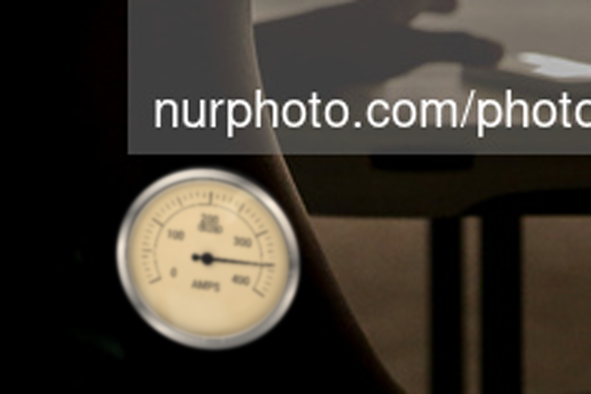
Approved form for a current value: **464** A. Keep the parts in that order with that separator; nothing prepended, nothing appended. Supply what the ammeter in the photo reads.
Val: **350** A
